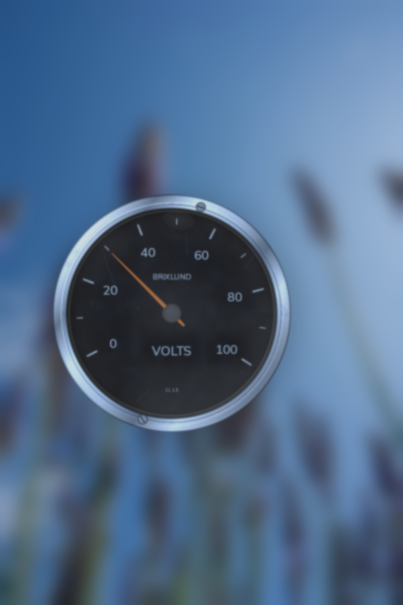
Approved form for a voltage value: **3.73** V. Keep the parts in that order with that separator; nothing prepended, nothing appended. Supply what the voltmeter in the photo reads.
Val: **30** V
